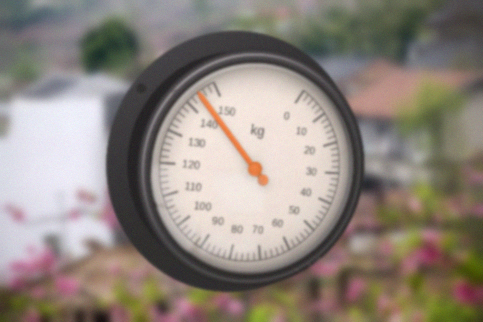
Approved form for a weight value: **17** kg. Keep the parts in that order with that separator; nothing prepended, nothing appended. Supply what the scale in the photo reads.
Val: **144** kg
